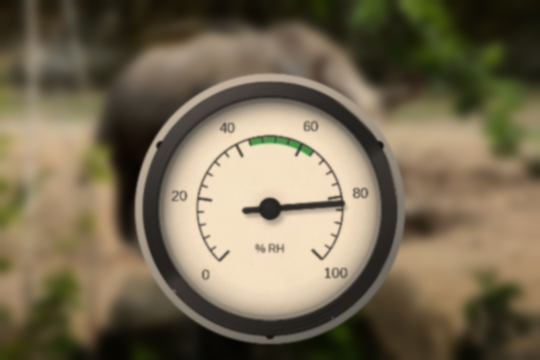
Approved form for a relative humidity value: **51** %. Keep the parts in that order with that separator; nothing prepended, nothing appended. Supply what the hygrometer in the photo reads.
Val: **82** %
